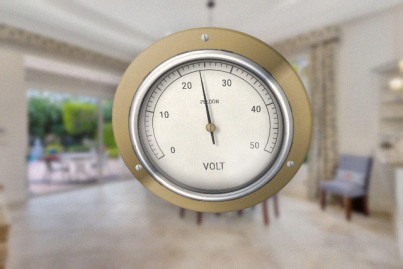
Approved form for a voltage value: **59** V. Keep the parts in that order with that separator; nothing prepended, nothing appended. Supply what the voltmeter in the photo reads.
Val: **24** V
